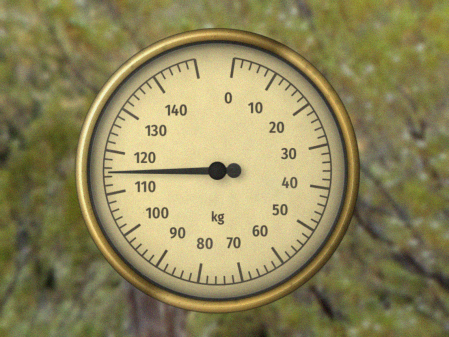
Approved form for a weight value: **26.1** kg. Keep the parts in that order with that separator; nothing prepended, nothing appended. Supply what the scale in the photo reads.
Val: **115** kg
